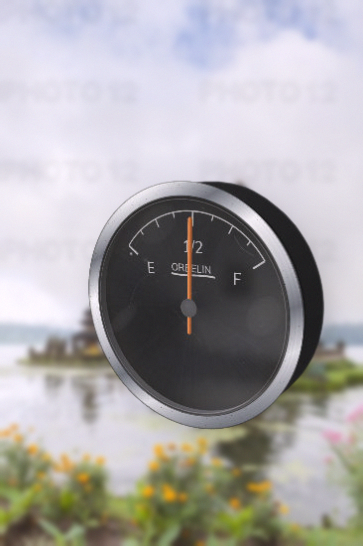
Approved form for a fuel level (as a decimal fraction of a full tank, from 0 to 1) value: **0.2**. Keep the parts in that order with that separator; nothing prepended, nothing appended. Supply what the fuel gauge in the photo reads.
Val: **0.5**
